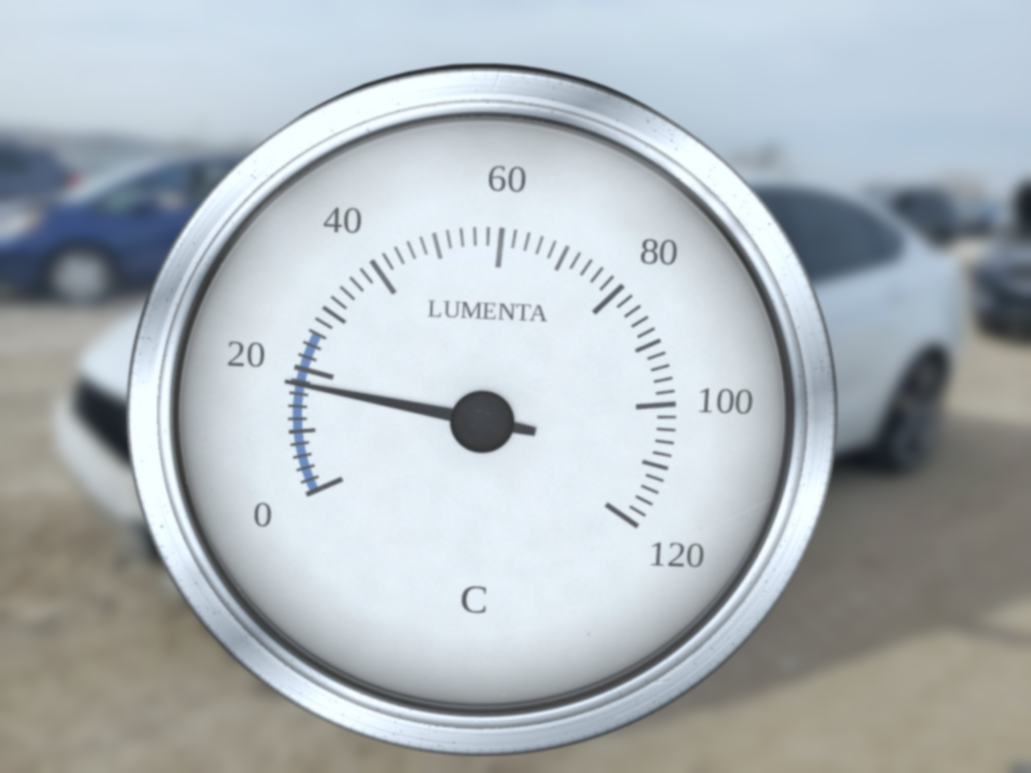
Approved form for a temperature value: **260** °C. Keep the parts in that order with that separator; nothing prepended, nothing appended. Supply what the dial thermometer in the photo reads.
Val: **18** °C
